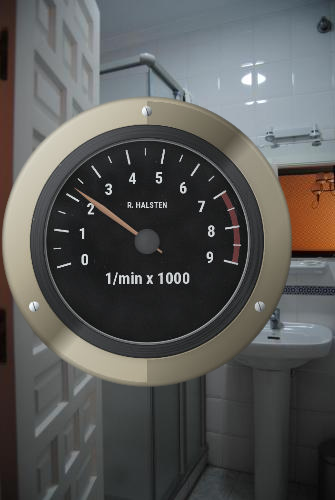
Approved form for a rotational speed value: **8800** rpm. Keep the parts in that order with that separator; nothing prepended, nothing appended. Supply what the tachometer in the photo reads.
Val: **2250** rpm
